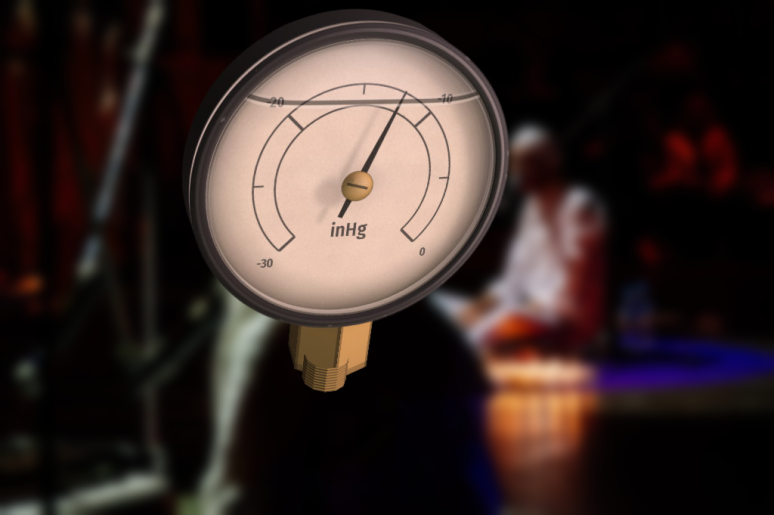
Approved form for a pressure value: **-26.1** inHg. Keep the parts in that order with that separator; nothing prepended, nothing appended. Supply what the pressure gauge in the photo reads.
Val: **-12.5** inHg
